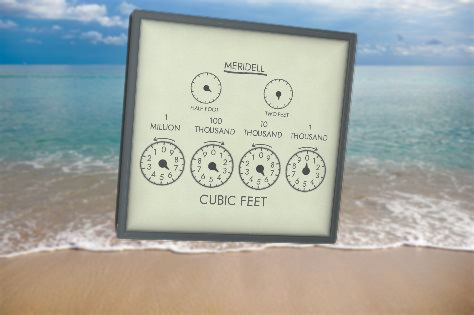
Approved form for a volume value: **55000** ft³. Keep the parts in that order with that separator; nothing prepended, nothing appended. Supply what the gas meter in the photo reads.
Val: **636000** ft³
